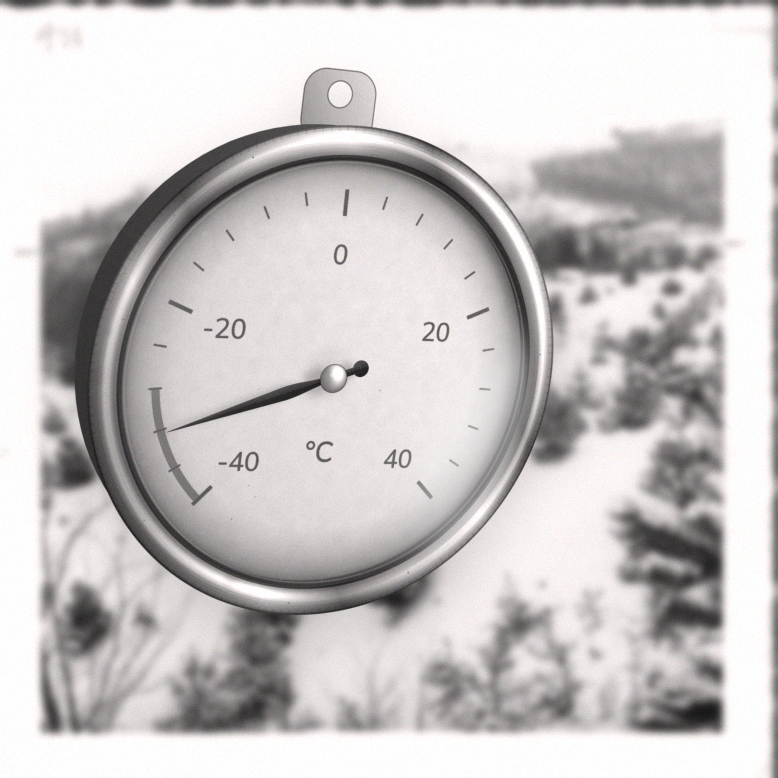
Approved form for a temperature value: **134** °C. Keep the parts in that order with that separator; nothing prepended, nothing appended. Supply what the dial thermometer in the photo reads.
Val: **-32** °C
